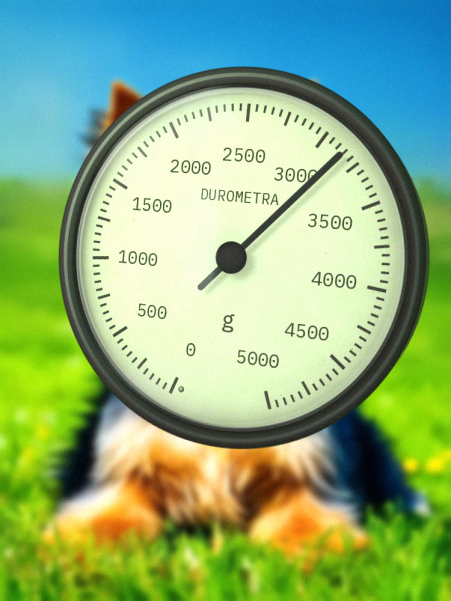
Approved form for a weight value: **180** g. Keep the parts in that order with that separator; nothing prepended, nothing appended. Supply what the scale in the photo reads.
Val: **3150** g
